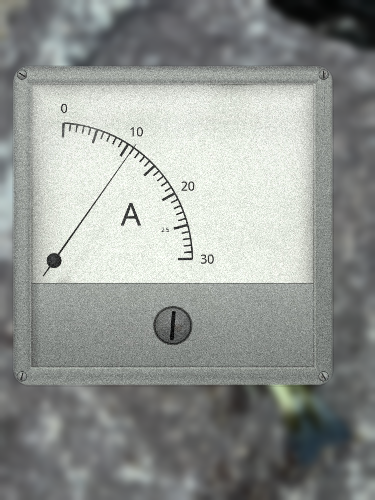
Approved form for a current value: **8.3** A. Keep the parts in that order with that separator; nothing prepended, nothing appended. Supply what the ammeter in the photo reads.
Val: **11** A
